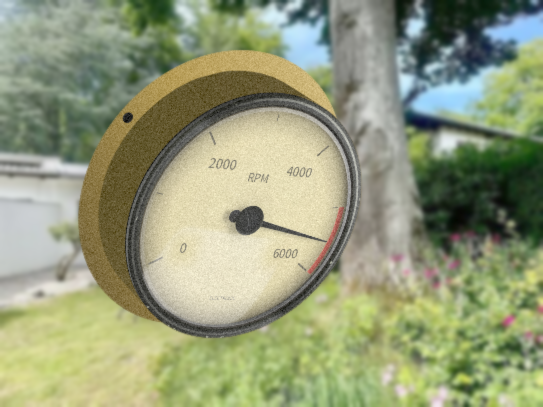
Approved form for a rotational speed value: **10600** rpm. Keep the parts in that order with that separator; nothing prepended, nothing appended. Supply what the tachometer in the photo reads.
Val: **5500** rpm
